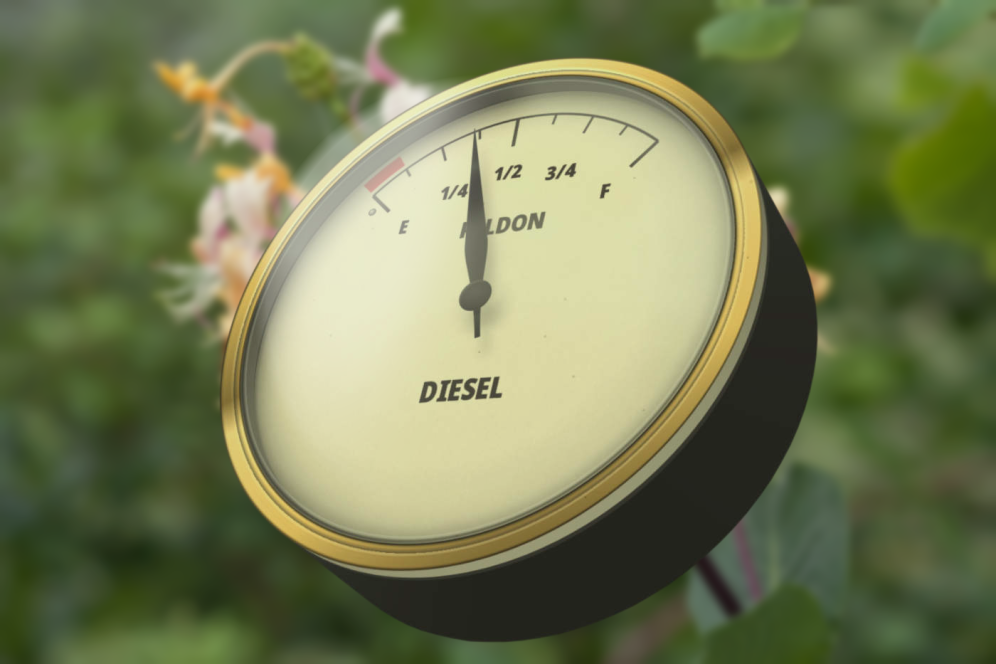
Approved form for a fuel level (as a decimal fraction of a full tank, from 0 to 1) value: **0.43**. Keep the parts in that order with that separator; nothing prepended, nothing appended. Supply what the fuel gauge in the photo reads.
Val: **0.375**
